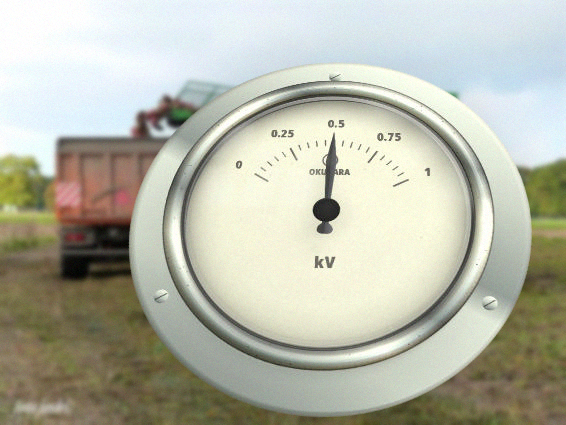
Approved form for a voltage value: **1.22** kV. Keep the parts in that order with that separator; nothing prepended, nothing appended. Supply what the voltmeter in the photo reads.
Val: **0.5** kV
